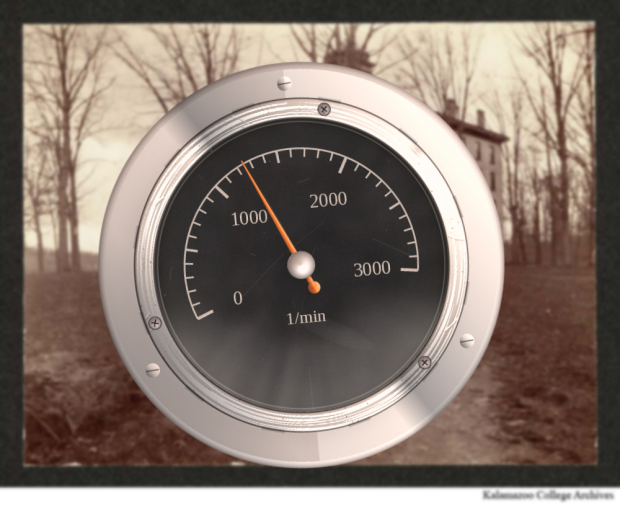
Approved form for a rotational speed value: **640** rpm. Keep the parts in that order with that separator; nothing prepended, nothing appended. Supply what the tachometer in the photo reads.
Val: **1250** rpm
